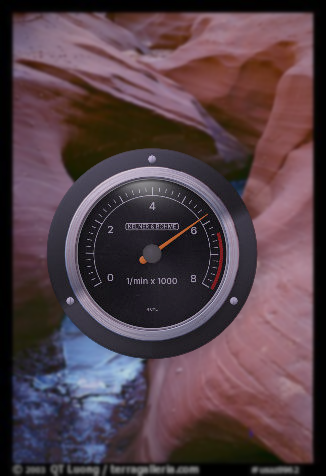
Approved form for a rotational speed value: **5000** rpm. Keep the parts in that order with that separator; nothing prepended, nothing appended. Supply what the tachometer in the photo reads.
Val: **5800** rpm
